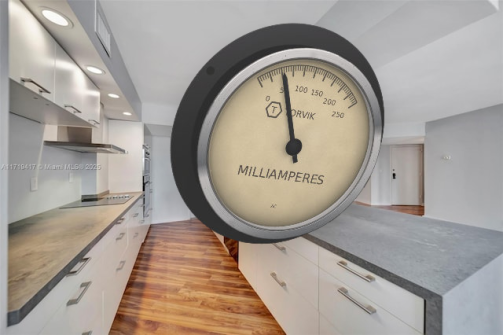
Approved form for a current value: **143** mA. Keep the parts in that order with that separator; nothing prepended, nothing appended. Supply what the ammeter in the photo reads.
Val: **50** mA
